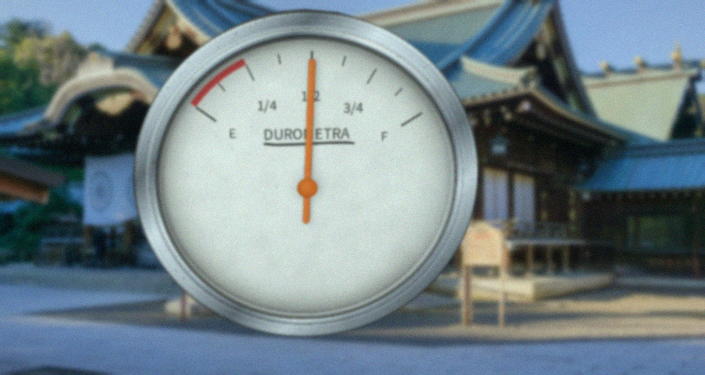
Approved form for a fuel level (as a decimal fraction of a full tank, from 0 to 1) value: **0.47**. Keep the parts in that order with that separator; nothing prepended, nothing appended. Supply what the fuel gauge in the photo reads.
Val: **0.5**
